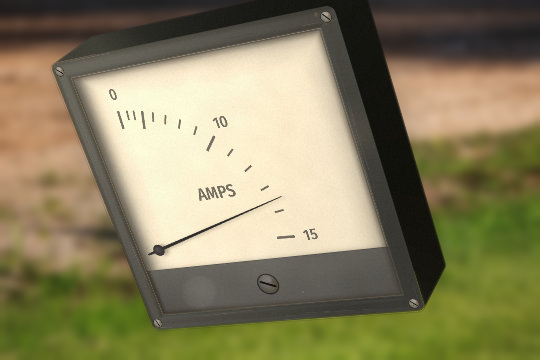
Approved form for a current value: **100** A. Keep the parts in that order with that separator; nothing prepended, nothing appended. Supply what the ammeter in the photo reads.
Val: **13.5** A
